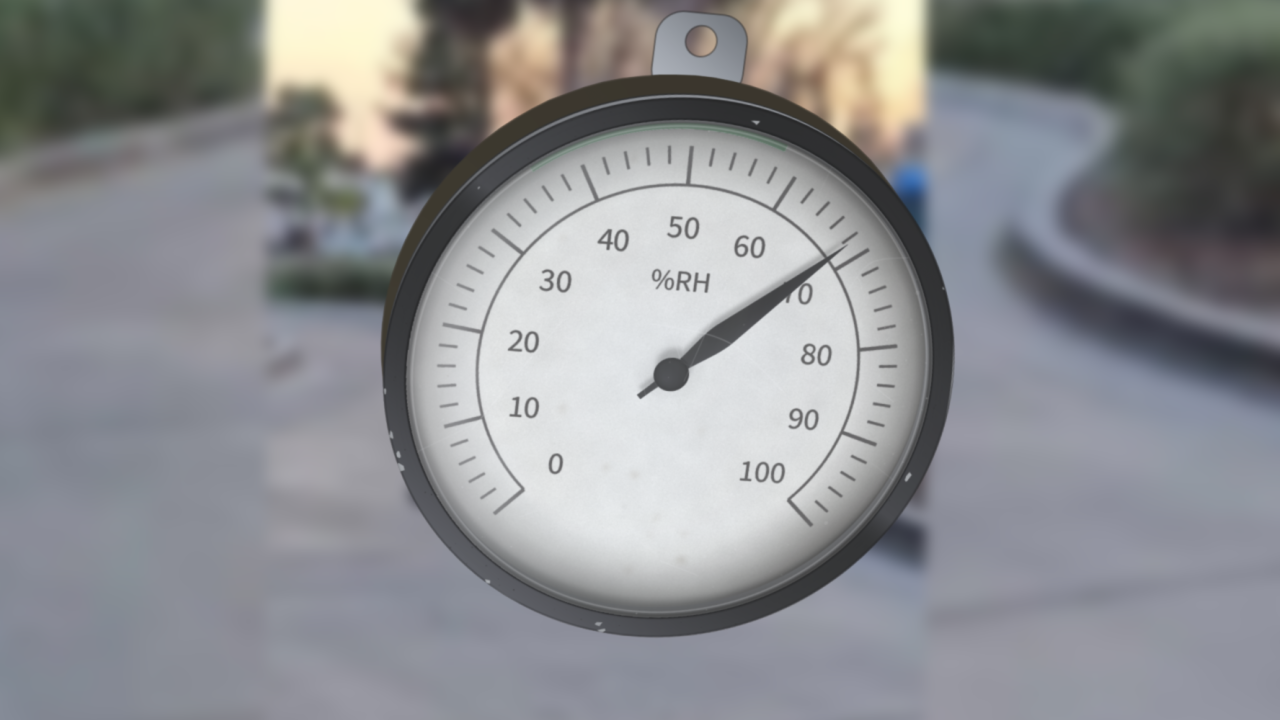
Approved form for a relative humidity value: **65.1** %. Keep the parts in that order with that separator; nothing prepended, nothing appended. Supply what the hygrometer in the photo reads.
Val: **68** %
